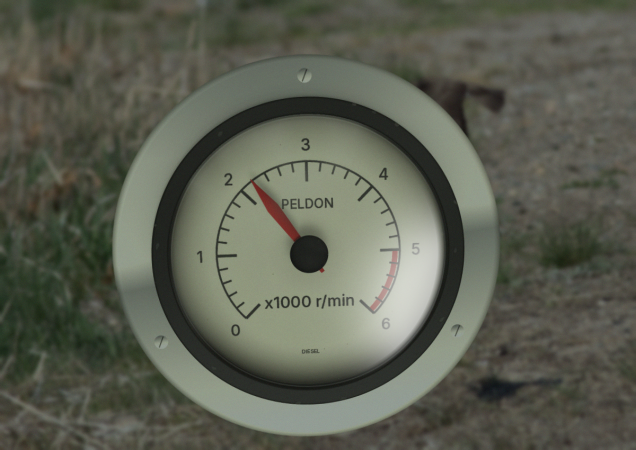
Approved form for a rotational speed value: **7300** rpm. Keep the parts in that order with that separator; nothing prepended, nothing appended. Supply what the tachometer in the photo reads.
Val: **2200** rpm
